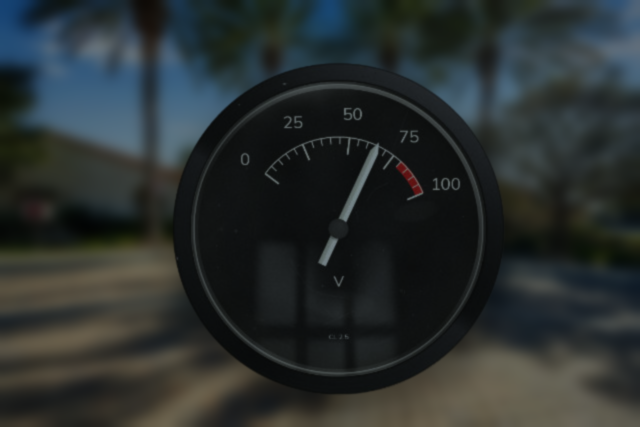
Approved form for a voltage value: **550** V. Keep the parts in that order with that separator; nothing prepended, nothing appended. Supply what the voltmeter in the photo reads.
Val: **65** V
